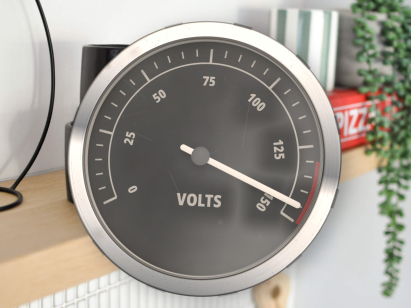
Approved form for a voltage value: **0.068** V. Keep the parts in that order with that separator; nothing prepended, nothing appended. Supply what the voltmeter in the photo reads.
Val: **145** V
